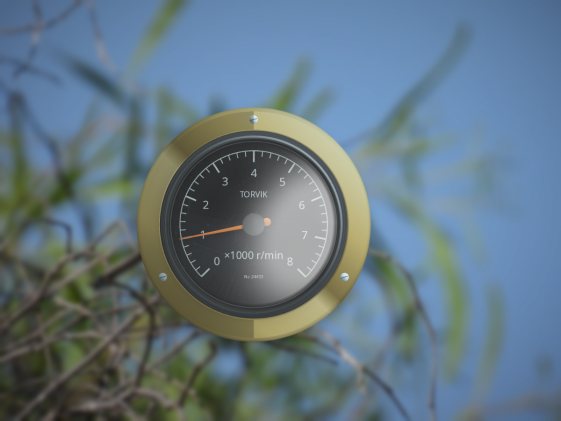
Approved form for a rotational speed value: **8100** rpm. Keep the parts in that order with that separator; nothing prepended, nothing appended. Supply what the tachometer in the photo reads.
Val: **1000** rpm
